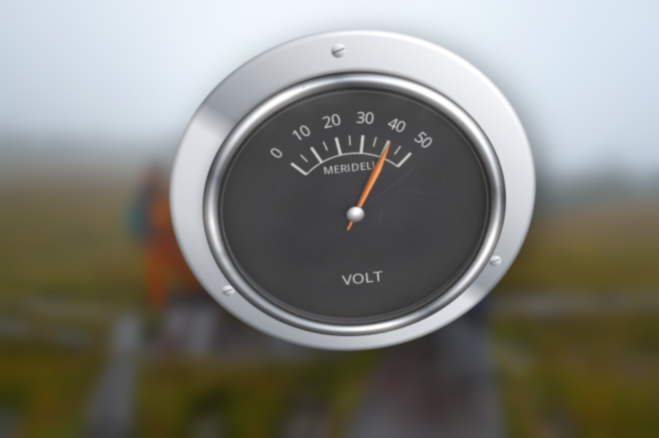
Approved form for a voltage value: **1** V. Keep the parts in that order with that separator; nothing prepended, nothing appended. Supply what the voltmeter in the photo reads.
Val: **40** V
